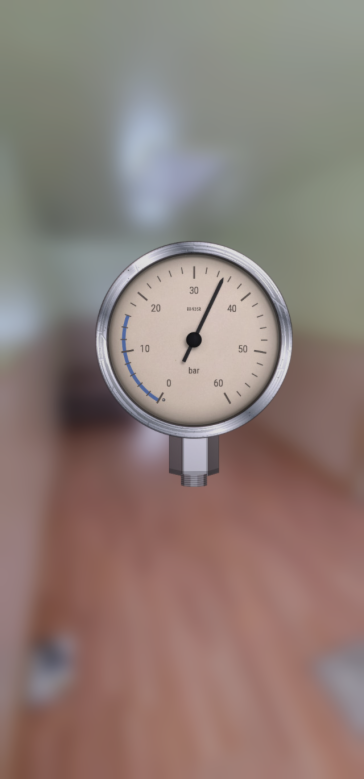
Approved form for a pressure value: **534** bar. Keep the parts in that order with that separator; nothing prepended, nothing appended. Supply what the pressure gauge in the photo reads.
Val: **35** bar
